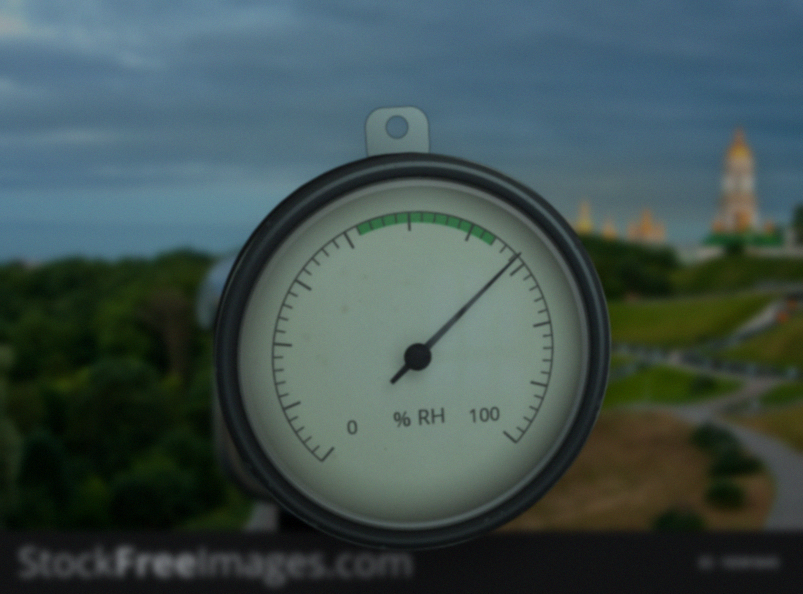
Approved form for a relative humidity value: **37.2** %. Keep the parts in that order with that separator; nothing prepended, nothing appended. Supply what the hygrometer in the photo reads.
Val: **68** %
